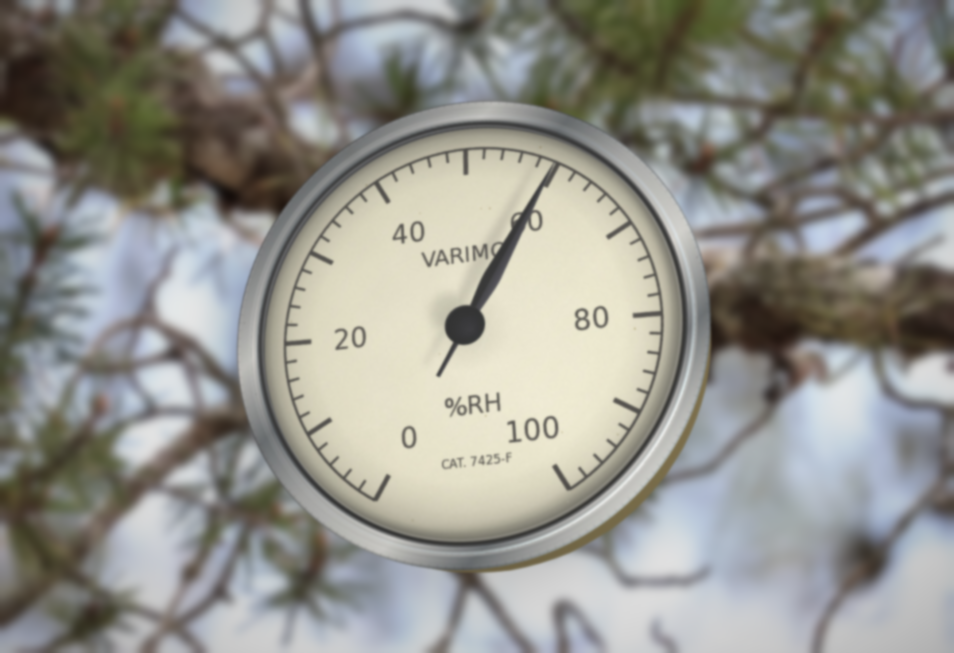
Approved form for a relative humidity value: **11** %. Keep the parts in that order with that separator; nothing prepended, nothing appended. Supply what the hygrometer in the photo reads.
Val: **60** %
